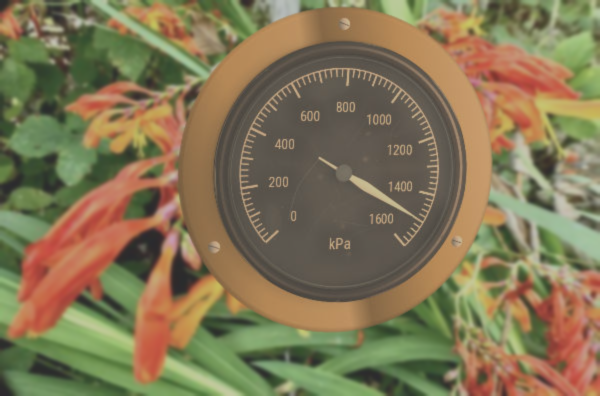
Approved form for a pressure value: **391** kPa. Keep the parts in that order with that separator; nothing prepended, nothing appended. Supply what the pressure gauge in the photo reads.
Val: **1500** kPa
